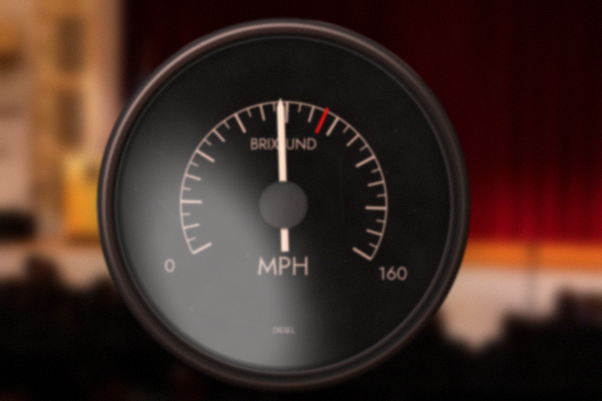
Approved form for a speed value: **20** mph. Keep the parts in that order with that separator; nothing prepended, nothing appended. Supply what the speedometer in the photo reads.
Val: **77.5** mph
